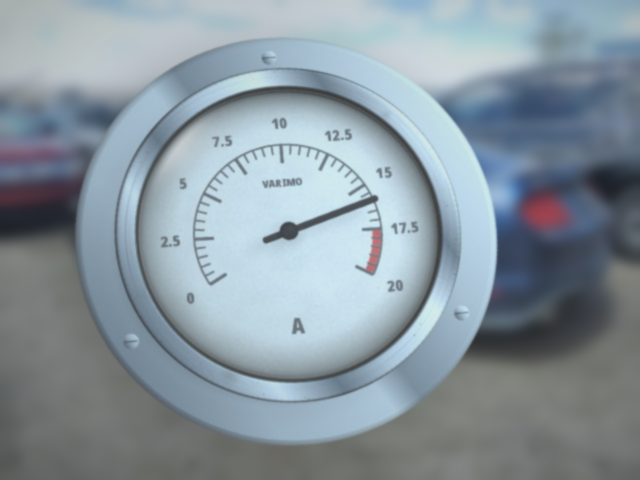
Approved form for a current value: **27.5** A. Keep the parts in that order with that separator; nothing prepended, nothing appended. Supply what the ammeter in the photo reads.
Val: **16** A
